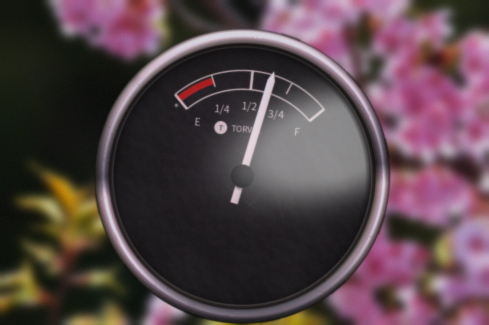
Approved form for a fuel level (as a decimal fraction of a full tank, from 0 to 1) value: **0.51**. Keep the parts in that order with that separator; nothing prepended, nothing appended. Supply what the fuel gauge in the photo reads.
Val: **0.625**
